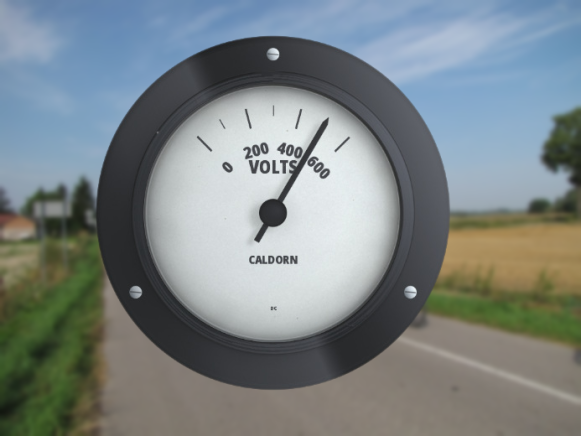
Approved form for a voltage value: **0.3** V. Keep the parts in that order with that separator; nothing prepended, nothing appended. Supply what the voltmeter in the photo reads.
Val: **500** V
